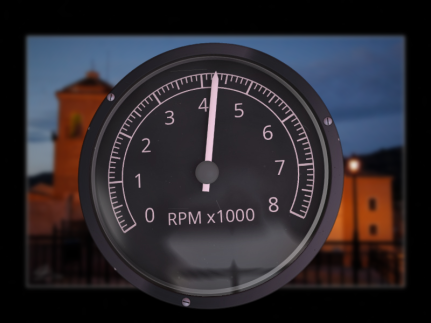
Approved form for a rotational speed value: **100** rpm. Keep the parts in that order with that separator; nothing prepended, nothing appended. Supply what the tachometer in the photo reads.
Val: **4300** rpm
